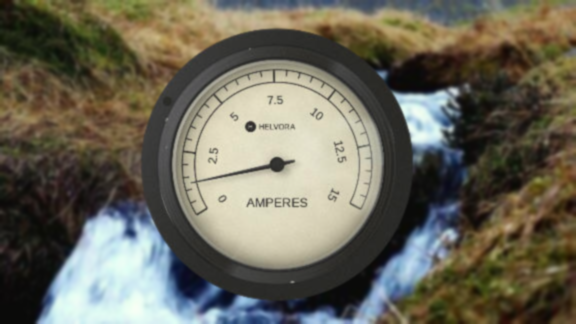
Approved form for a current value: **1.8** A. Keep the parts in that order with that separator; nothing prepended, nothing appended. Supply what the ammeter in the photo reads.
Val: **1.25** A
